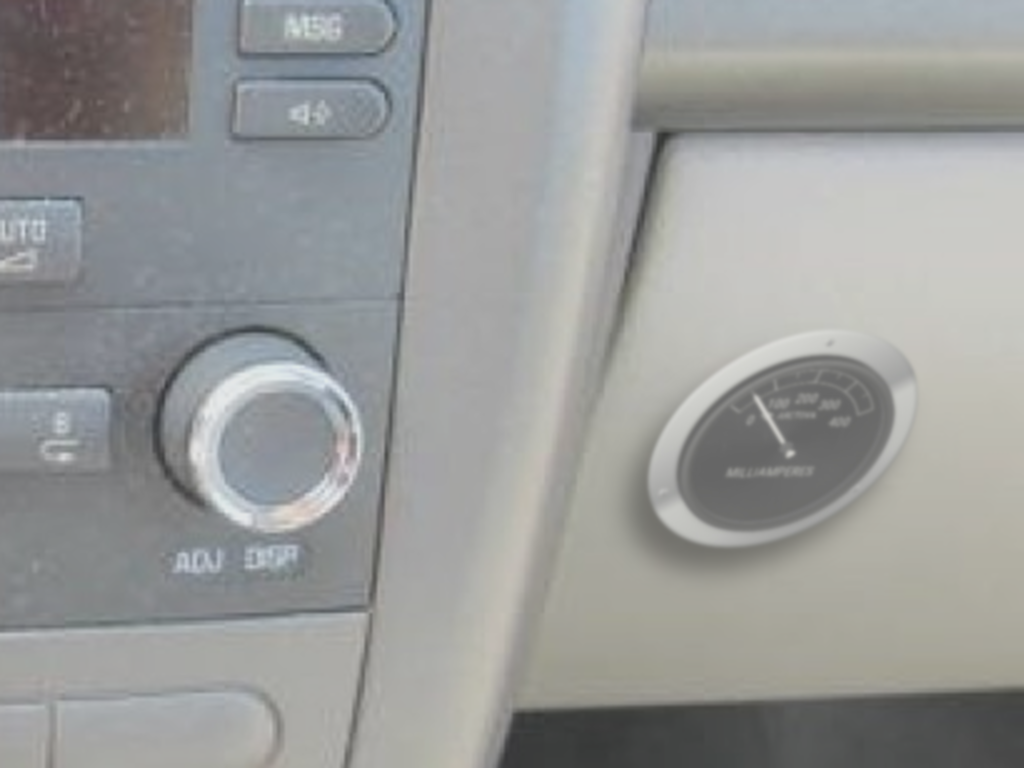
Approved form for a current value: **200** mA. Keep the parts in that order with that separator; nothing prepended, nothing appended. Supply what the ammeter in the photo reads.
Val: **50** mA
